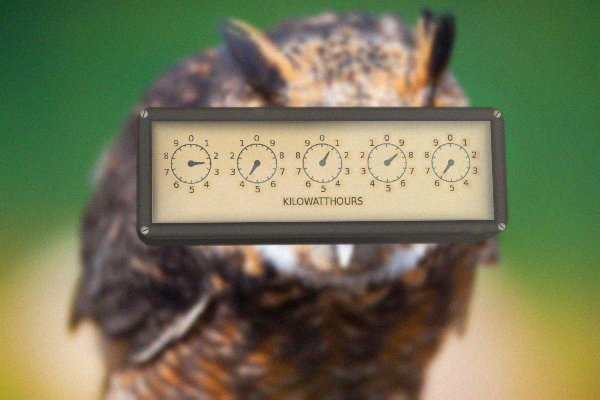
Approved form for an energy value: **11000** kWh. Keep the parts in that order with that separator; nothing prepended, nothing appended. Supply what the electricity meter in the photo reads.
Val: **24086** kWh
